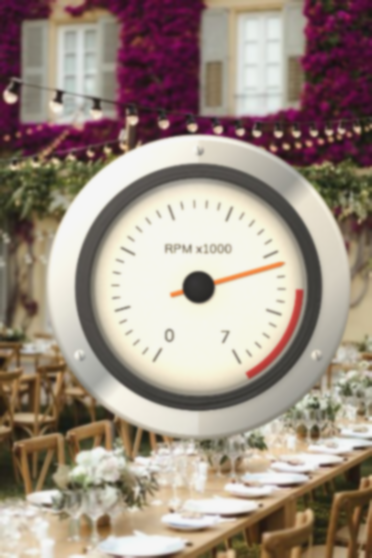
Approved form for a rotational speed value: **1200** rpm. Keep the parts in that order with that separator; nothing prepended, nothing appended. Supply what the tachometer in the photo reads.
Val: **5200** rpm
